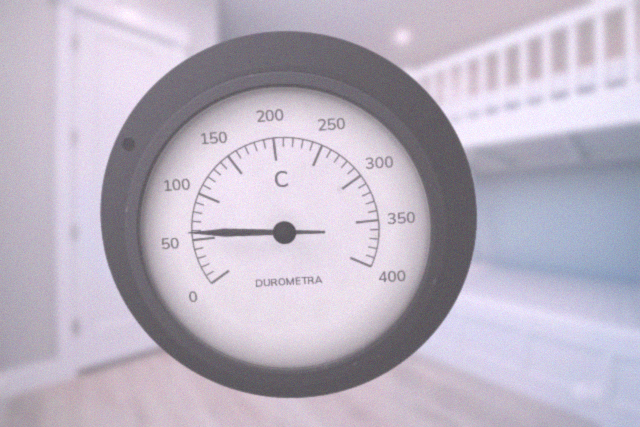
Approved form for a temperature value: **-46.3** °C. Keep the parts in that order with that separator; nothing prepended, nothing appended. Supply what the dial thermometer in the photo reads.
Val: **60** °C
